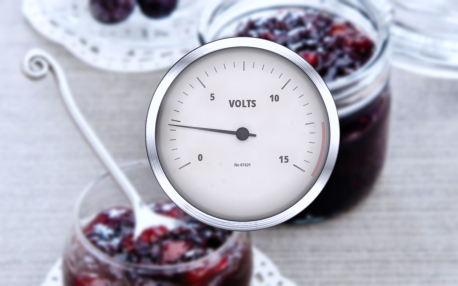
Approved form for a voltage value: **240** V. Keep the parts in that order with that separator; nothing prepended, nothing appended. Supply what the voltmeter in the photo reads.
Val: **2.25** V
